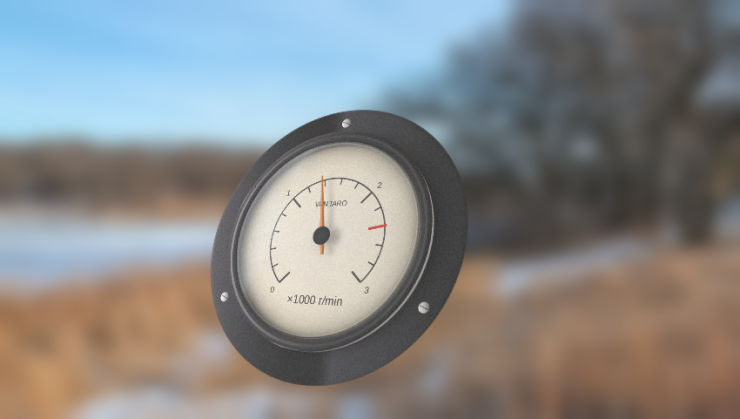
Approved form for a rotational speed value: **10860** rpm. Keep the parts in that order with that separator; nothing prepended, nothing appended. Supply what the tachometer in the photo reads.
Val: **1400** rpm
